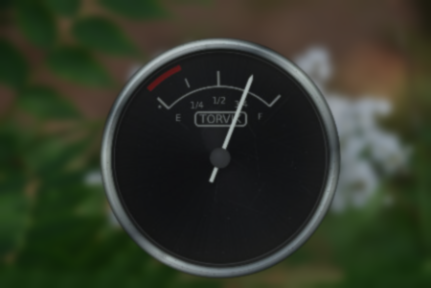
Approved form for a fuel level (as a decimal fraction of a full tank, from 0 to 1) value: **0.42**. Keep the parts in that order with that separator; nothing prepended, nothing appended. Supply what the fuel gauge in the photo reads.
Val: **0.75**
